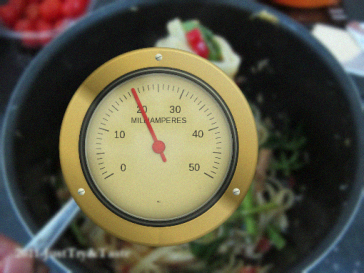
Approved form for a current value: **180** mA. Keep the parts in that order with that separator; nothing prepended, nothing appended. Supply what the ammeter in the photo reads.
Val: **20** mA
